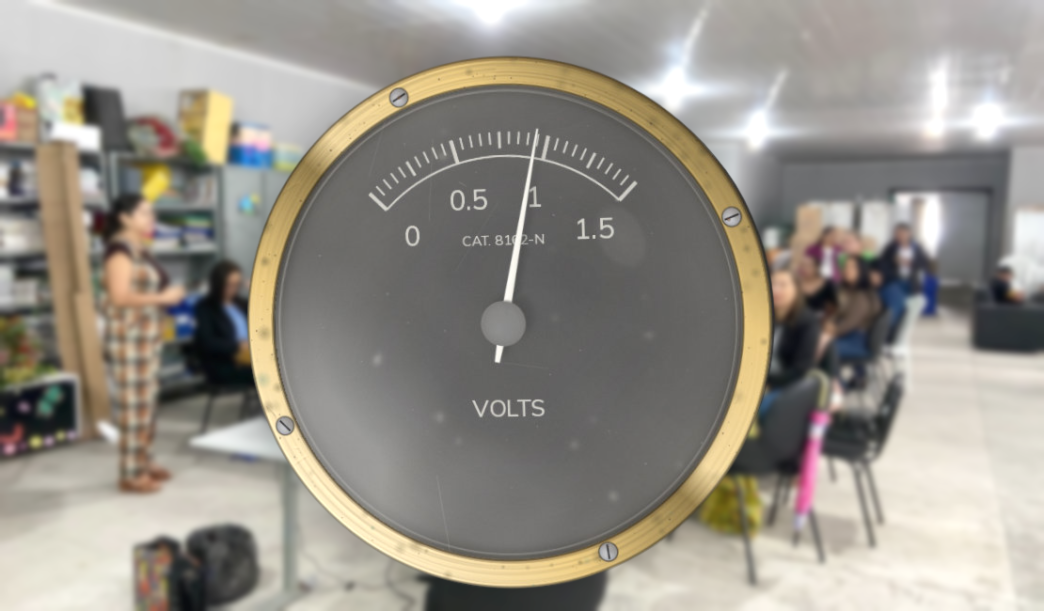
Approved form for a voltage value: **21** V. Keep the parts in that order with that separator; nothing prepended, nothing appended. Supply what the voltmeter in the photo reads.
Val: **0.95** V
